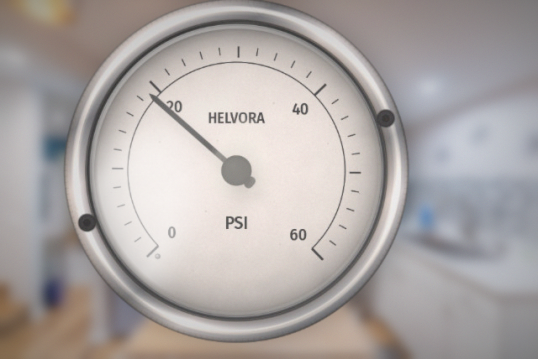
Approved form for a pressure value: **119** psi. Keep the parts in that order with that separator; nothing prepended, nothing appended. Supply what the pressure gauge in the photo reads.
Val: **19** psi
